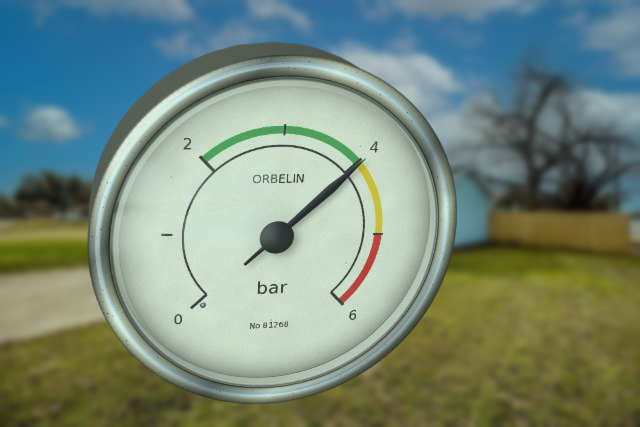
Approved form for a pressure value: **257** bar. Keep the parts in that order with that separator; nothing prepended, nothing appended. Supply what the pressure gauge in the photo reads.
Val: **4** bar
